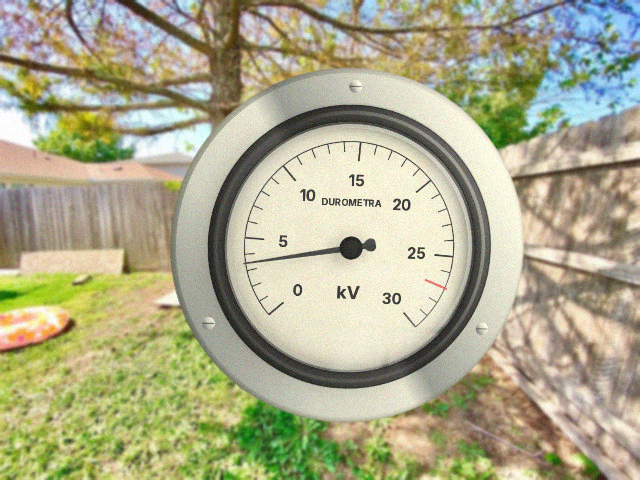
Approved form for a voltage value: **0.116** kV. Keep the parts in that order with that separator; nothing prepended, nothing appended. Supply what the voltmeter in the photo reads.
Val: **3.5** kV
